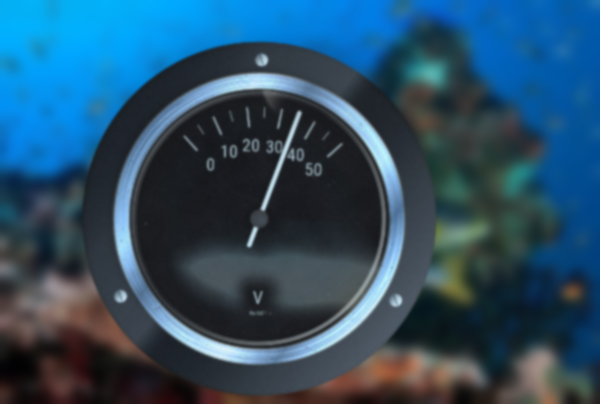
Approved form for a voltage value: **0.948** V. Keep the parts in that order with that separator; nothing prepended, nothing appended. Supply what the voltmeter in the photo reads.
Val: **35** V
